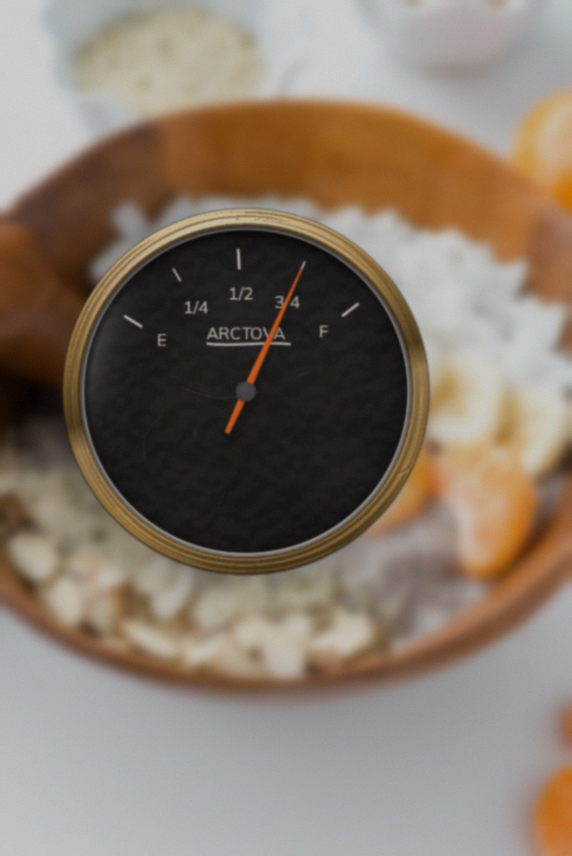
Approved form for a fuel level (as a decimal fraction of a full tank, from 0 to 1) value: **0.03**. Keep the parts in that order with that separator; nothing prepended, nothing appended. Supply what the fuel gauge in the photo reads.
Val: **0.75**
